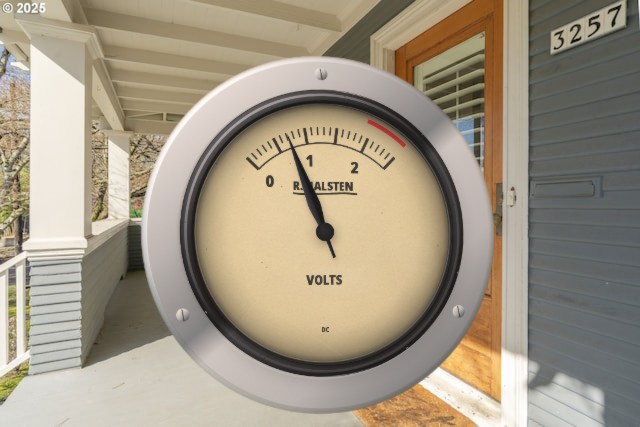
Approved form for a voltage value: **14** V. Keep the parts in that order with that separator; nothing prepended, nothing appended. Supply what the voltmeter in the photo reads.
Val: **0.7** V
